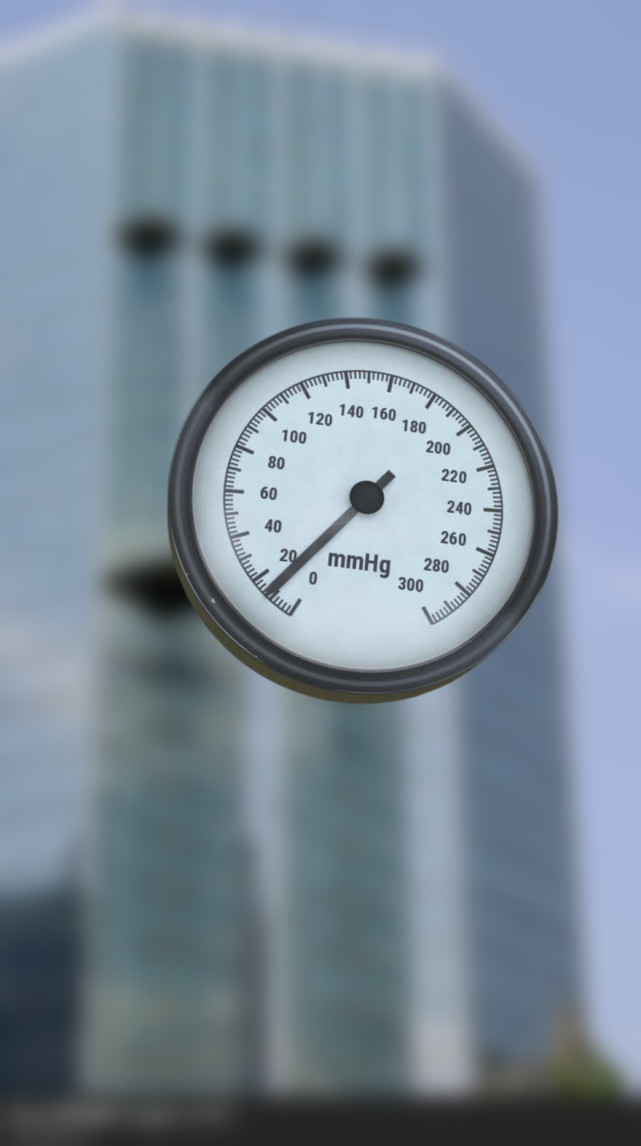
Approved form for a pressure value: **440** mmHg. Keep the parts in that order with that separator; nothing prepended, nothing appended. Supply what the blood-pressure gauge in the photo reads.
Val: **12** mmHg
